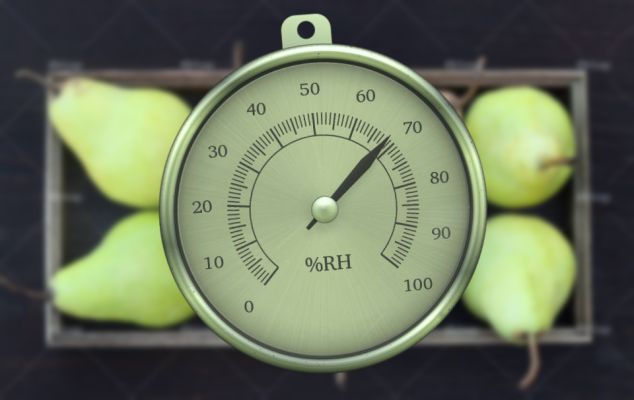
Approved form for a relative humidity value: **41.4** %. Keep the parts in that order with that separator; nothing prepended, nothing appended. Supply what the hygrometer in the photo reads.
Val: **68** %
